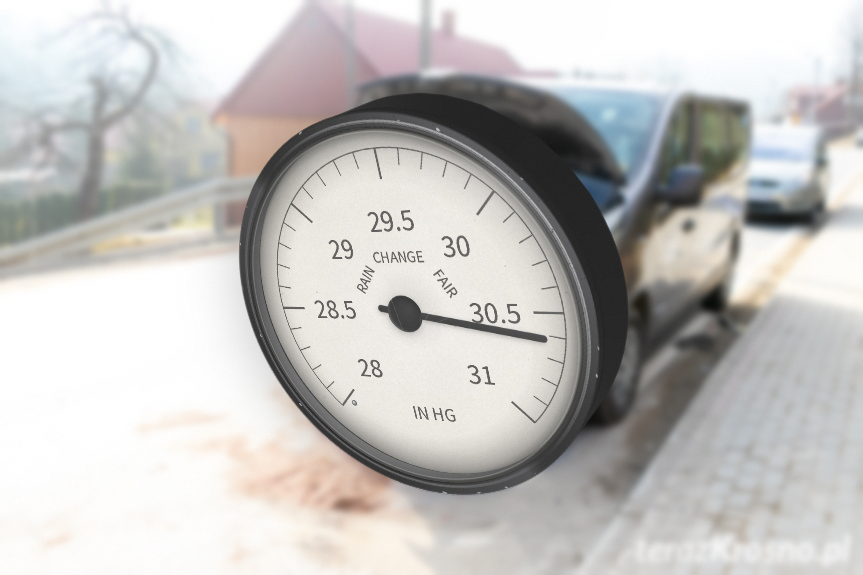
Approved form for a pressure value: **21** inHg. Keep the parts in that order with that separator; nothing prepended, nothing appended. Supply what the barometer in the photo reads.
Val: **30.6** inHg
